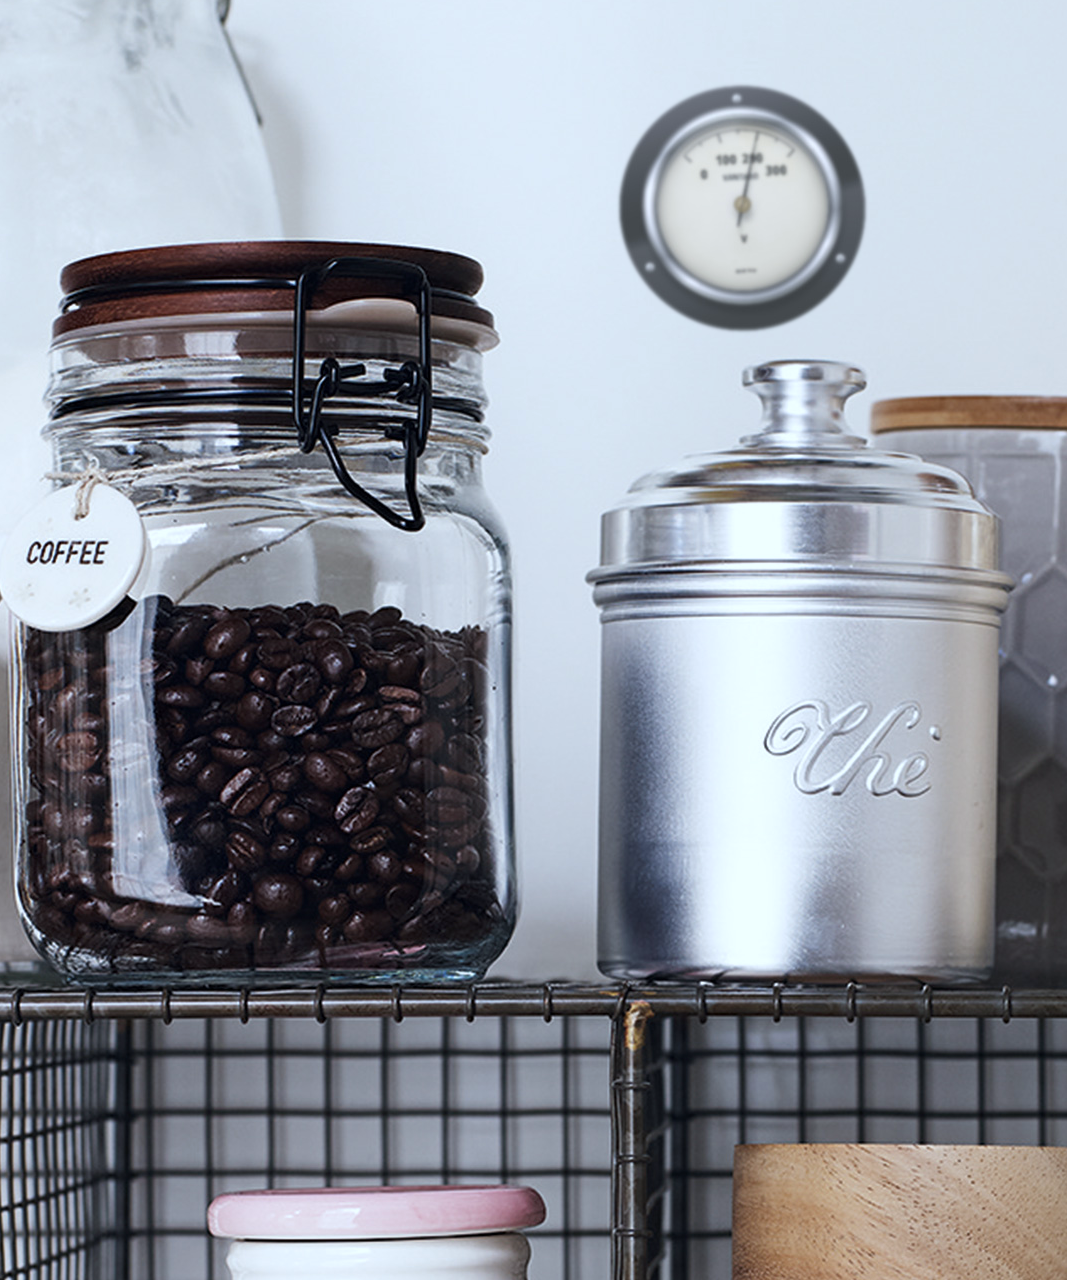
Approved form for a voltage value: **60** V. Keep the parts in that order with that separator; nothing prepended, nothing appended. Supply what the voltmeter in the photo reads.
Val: **200** V
